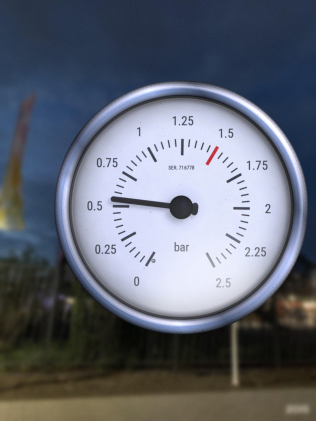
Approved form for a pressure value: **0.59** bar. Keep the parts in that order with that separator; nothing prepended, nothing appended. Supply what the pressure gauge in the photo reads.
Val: **0.55** bar
